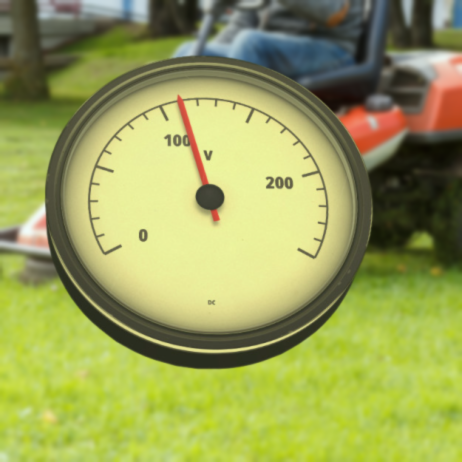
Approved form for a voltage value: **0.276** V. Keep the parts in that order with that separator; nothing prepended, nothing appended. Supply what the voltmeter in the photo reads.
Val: **110** V
